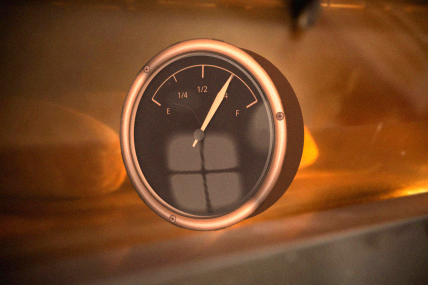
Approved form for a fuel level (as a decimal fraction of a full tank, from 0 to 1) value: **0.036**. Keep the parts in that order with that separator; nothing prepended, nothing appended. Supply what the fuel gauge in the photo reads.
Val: **0.75**
